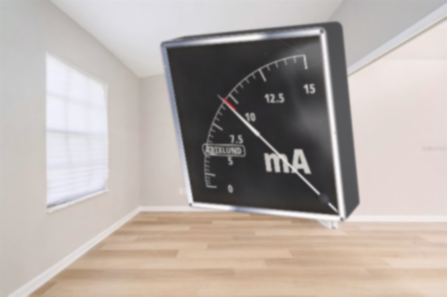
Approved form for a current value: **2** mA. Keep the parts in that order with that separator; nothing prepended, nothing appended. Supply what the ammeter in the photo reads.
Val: **9.5** mA
